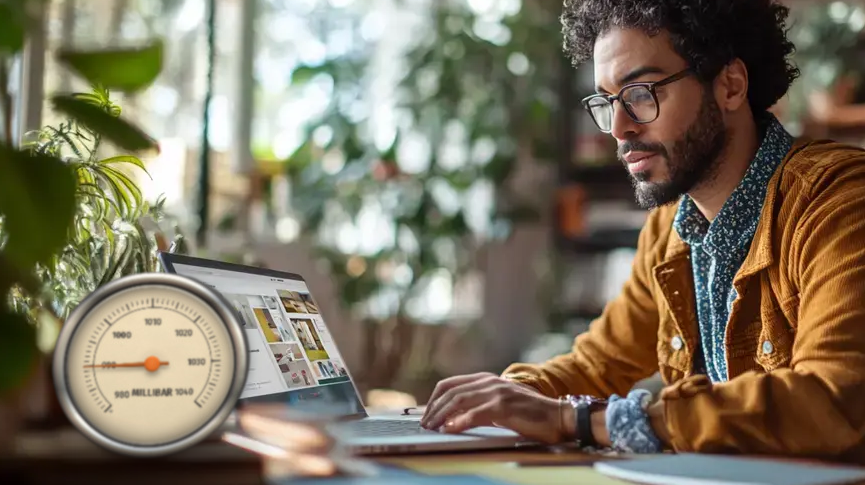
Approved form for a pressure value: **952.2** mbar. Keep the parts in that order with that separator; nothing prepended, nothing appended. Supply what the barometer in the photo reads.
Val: **990** mbar
